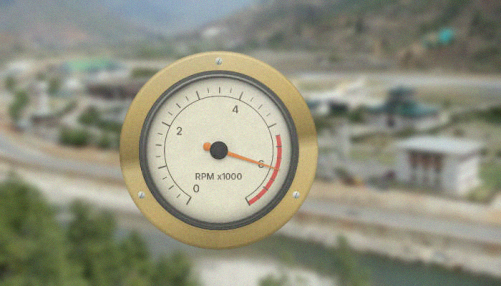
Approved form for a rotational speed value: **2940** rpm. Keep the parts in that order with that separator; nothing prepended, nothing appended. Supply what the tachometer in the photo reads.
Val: **6000** rpm
